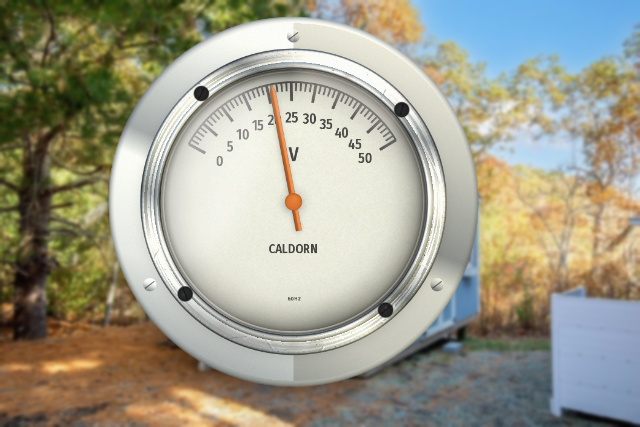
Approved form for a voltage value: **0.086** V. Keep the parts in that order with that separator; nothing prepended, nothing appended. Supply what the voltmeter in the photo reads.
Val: **21** V
